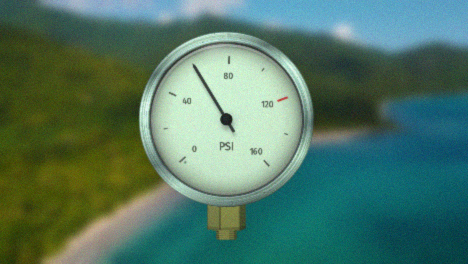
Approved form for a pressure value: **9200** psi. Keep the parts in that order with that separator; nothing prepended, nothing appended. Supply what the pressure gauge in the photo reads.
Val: **60** psi
